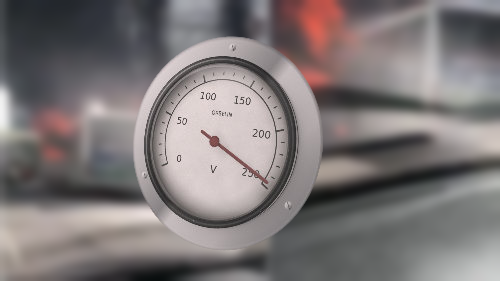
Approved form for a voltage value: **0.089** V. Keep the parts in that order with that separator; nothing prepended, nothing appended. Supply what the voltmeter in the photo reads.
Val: **245** V
